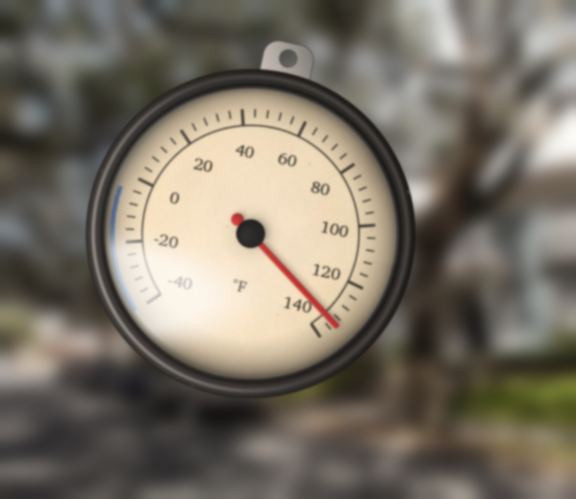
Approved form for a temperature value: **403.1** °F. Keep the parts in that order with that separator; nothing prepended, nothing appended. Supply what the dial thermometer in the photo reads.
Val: **134** °F
